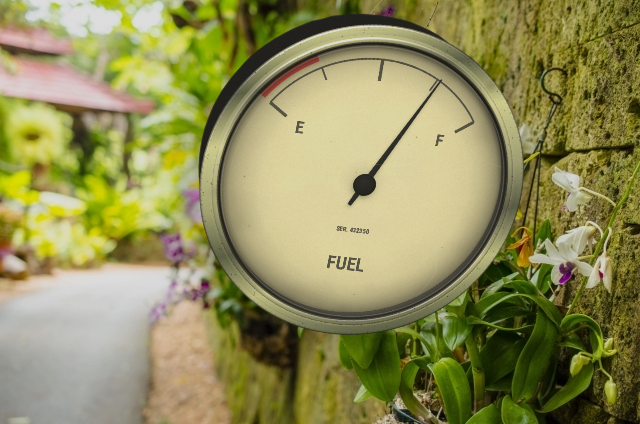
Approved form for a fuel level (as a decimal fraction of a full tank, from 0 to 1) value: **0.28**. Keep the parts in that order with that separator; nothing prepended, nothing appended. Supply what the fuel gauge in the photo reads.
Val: **0.75**
